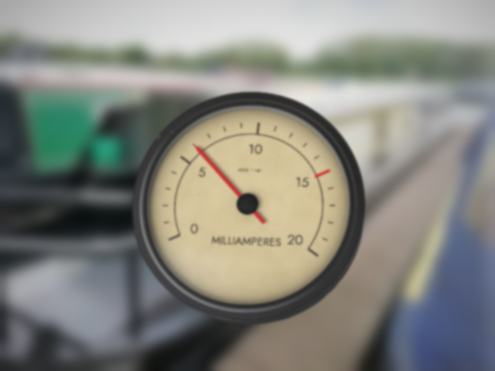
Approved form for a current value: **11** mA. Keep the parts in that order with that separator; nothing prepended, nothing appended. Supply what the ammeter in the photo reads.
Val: **6** mA
